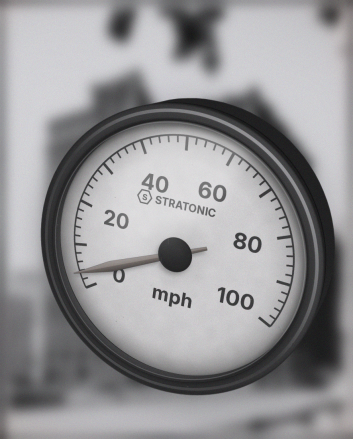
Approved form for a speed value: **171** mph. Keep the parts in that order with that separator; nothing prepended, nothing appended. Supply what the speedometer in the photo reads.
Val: **4** mph
